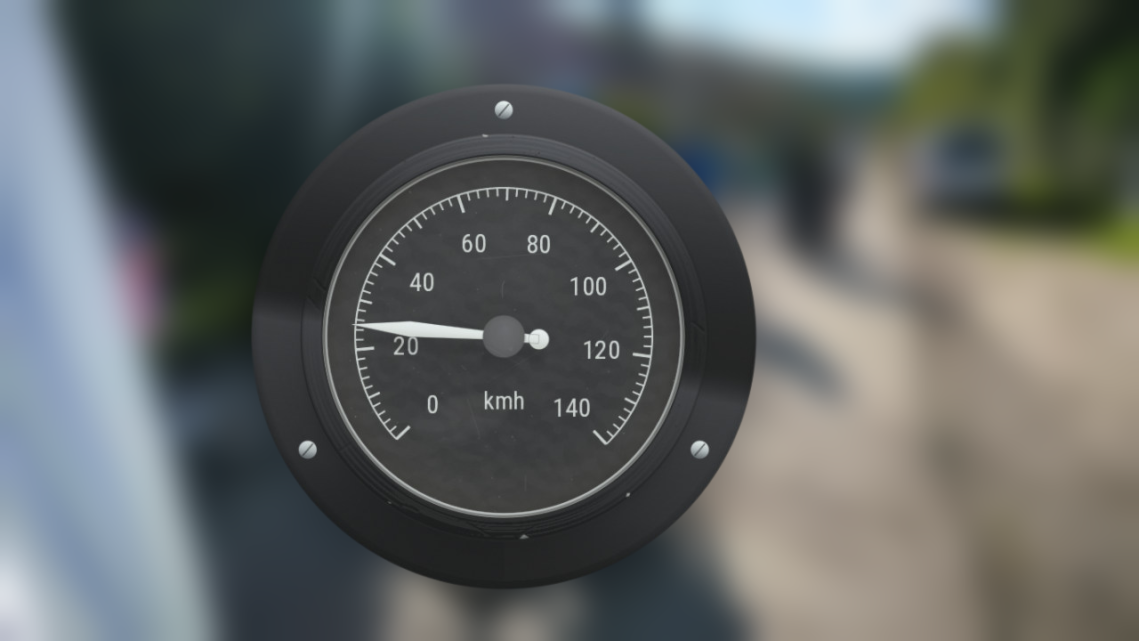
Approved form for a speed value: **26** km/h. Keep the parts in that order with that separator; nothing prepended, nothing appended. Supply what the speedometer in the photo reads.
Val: **25** km/h
